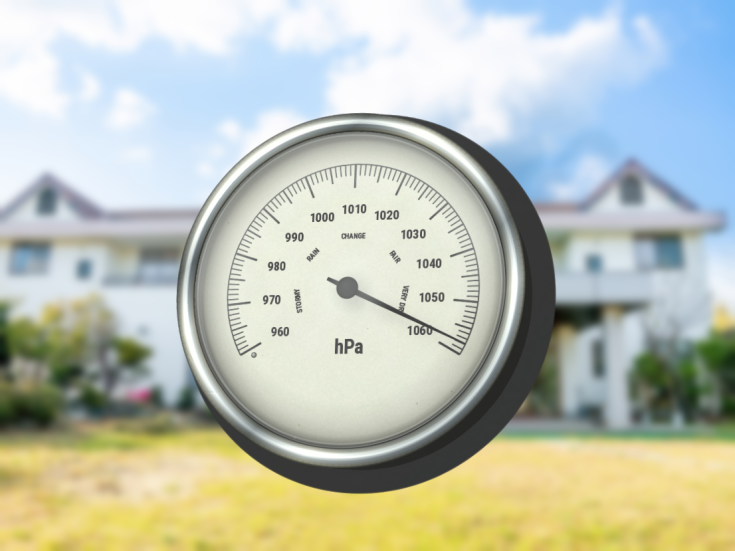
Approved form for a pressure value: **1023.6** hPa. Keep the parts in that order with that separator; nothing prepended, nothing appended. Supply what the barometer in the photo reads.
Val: **1058** hPa
